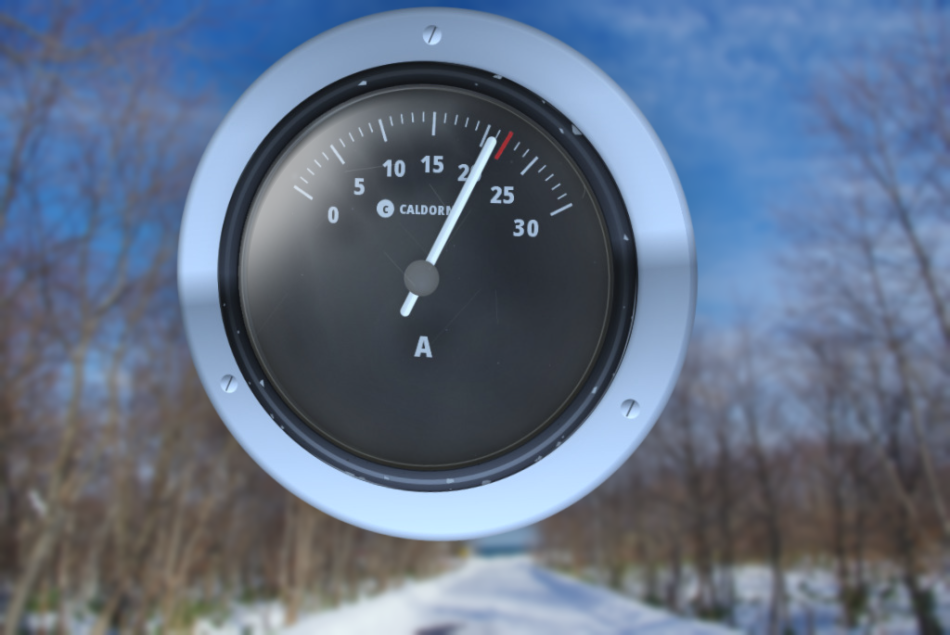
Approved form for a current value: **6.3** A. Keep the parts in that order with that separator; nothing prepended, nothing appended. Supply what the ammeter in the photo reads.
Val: **21** A
